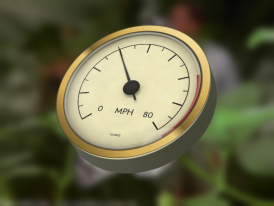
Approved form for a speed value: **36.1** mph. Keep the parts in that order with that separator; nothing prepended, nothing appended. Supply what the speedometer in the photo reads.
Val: **30** mph
